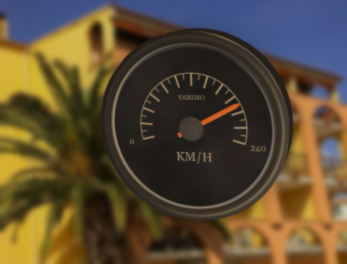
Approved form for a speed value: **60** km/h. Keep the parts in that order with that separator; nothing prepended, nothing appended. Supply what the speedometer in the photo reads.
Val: **190** km/h
